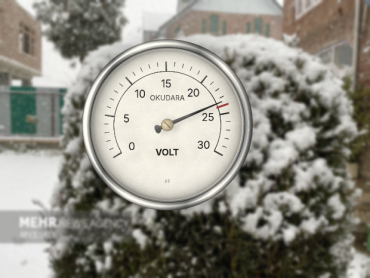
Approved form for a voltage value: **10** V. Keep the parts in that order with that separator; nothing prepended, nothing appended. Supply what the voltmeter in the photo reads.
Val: **23.5** V
